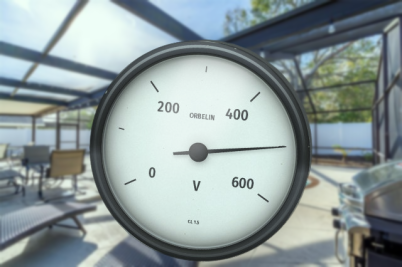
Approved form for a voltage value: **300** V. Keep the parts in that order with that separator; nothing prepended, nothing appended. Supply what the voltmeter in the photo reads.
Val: **500** V
